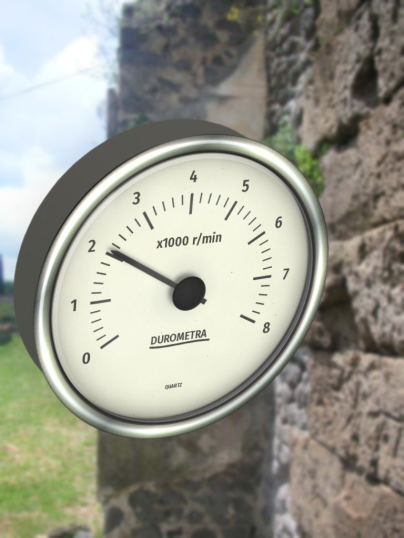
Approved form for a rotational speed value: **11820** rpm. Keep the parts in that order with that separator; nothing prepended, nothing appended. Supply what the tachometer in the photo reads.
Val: **2100** rpm
